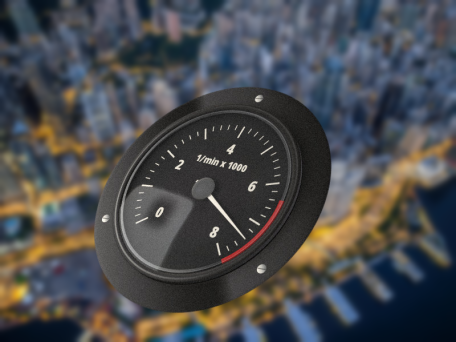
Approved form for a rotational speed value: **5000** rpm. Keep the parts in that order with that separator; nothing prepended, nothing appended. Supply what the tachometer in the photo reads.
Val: **7400** rpm
